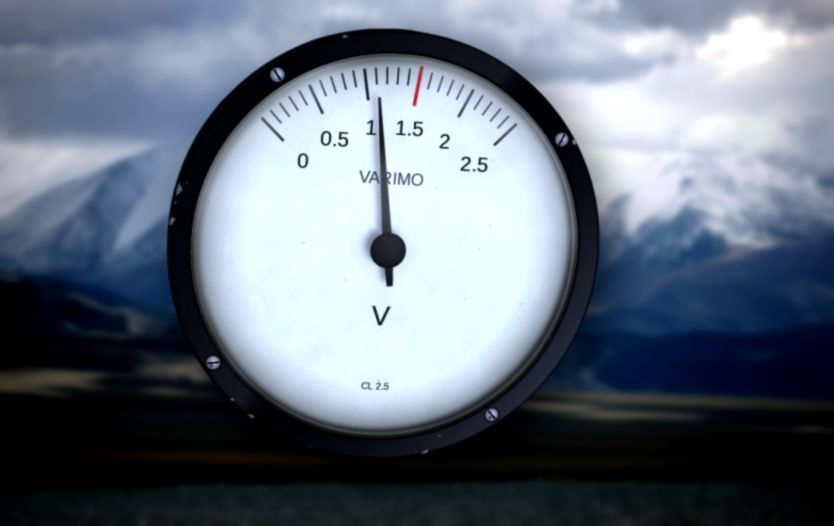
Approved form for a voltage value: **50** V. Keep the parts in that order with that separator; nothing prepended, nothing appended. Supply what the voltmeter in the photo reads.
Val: **1.1** V
